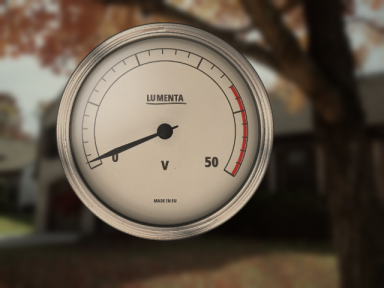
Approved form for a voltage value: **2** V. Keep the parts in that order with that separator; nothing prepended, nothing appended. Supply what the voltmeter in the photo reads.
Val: **1** V
